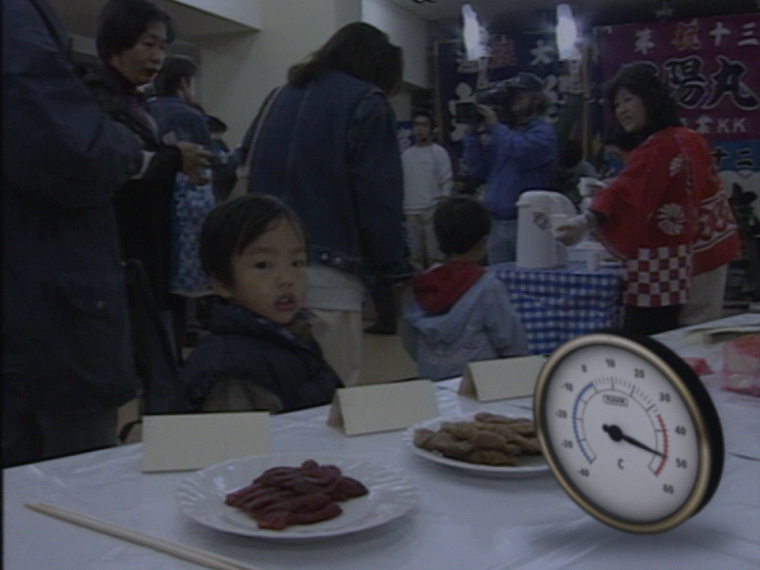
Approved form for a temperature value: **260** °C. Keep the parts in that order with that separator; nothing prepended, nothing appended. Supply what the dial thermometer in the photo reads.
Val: **50** °C
